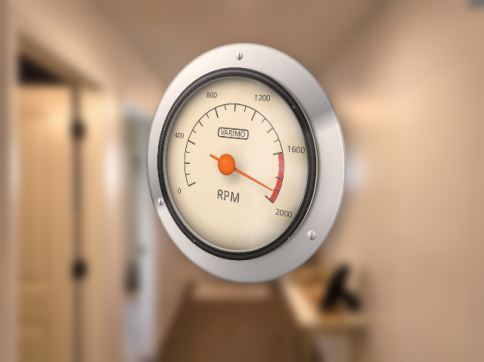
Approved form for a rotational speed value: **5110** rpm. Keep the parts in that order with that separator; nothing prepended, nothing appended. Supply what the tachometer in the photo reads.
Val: **1900** rpm
